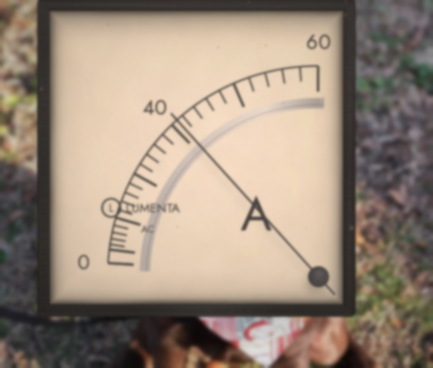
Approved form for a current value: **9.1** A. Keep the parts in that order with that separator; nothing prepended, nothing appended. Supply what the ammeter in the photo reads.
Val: **41** A
